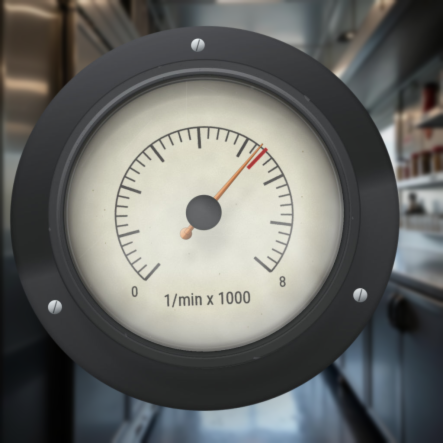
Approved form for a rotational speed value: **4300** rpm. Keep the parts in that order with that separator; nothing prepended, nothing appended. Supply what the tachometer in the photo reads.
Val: **5300** rpm
